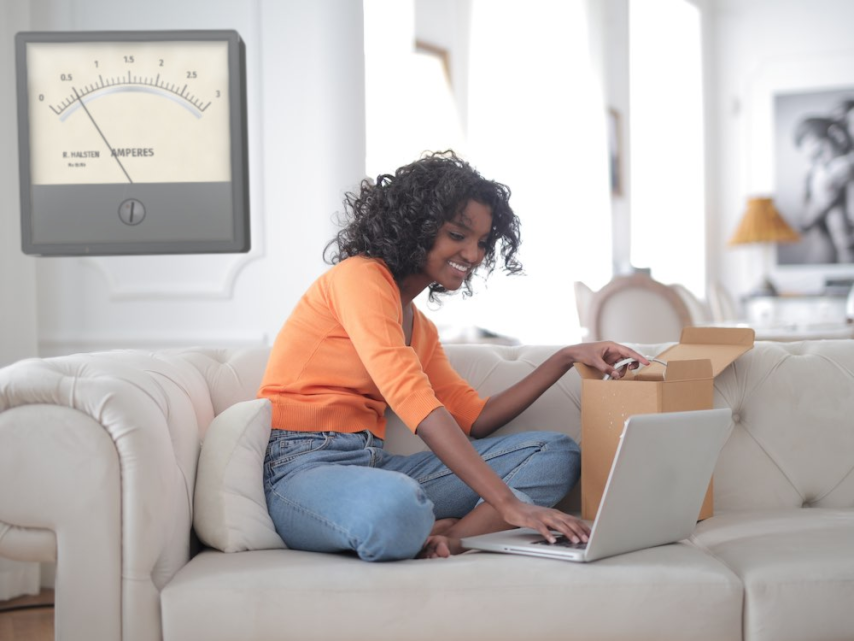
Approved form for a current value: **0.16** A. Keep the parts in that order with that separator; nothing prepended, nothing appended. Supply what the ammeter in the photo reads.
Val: **0.5** A
